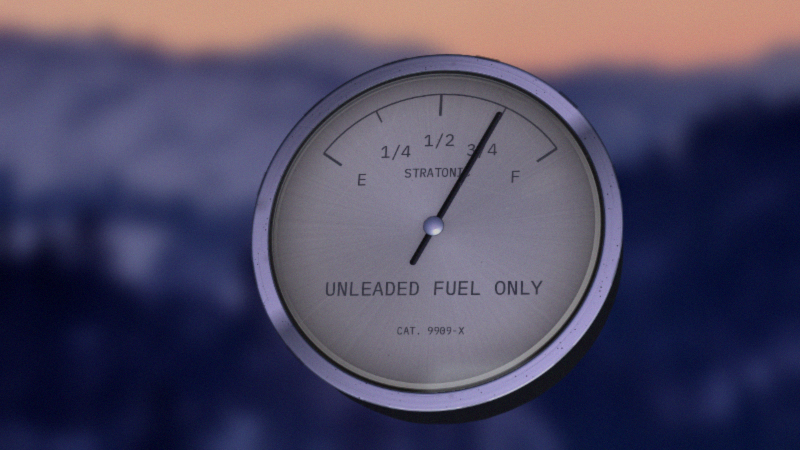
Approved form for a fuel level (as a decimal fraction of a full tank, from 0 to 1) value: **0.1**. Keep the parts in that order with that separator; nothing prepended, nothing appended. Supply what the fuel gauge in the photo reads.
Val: **0.75**
